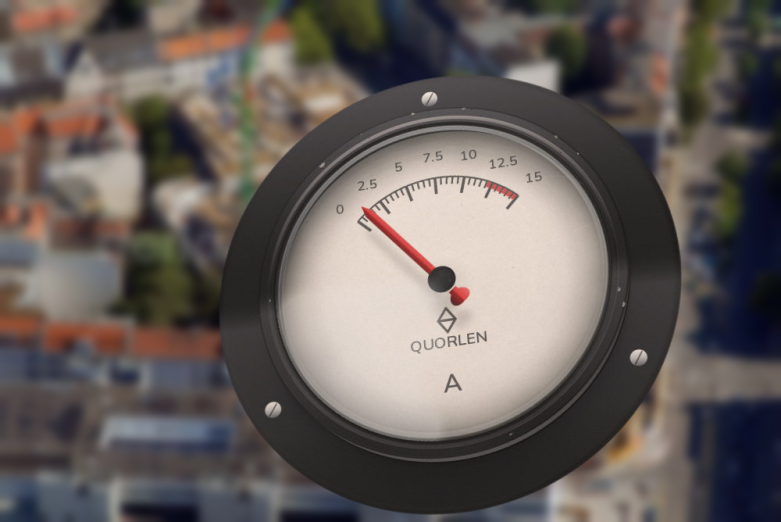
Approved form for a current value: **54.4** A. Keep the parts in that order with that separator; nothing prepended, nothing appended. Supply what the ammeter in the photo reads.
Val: **1** A
